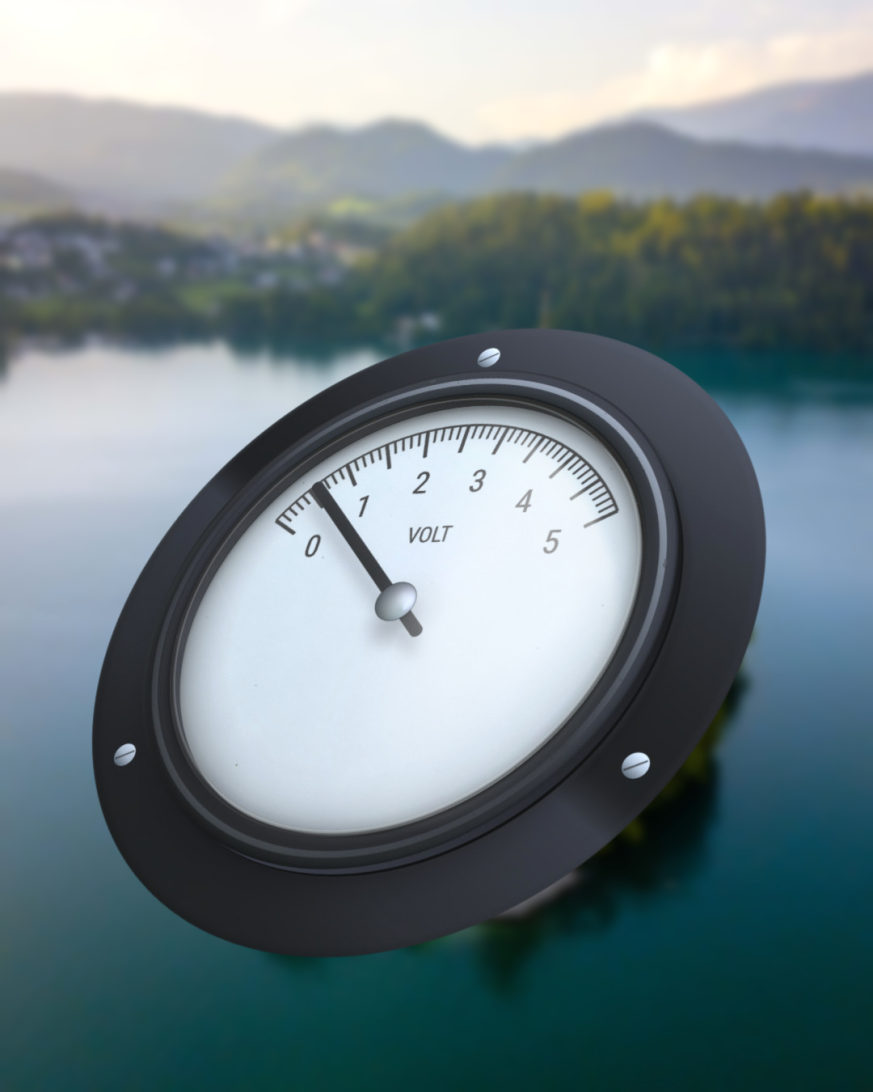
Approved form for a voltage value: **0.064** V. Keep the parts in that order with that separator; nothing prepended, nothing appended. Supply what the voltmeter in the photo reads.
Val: **0.6** V
